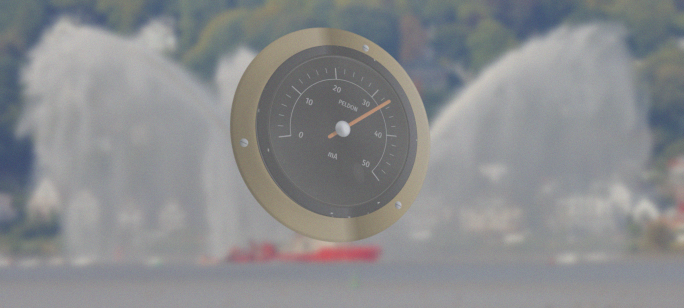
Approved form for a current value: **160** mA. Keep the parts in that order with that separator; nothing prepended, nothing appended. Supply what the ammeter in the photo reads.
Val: **33** mA
